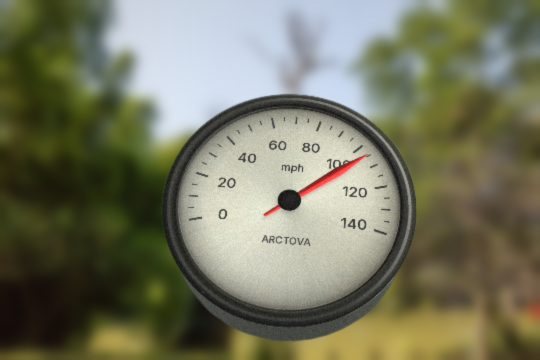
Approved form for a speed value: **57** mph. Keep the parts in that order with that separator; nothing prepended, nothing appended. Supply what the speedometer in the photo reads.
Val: **105** mph
